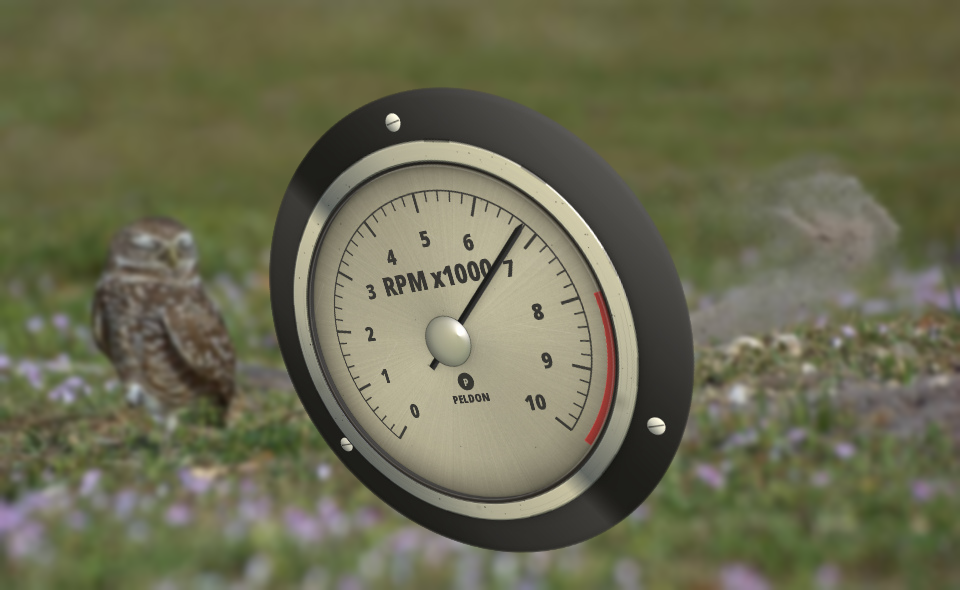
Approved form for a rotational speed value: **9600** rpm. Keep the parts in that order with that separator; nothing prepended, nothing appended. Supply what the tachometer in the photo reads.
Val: **6800** rpm
